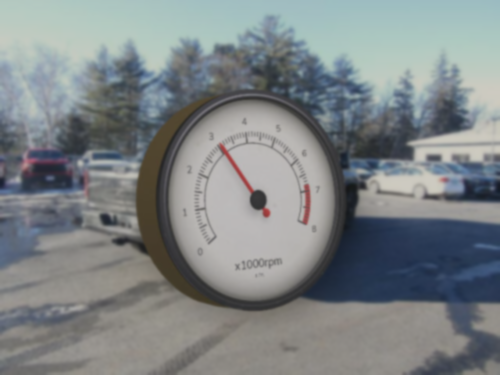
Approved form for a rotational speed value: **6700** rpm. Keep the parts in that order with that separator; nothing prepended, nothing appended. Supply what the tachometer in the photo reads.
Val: **3000** rpm
